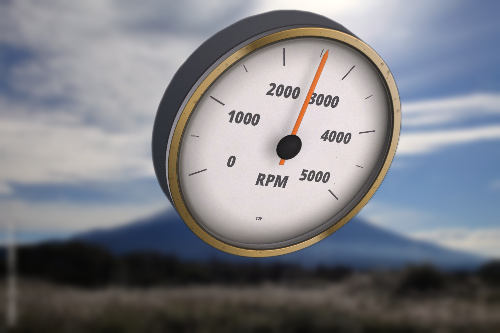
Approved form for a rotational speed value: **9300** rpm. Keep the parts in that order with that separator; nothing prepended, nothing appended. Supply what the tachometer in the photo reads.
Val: **2500** rpm
